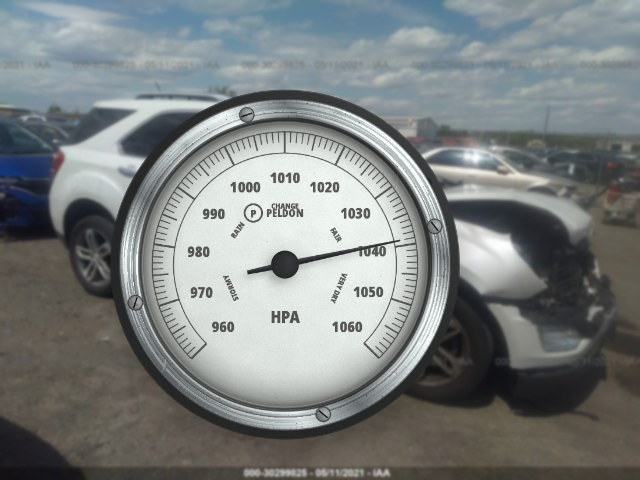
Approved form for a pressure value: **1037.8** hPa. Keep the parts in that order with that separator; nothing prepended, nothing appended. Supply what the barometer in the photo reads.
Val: **1039** hPa
